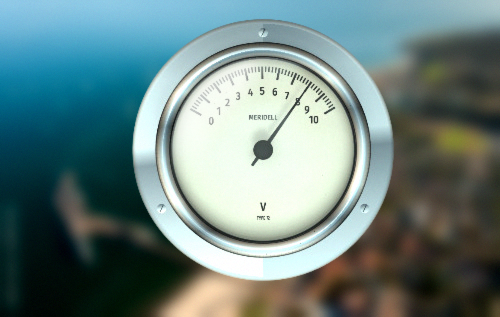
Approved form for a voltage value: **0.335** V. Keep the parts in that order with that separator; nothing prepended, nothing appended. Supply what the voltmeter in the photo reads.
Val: **8** V
